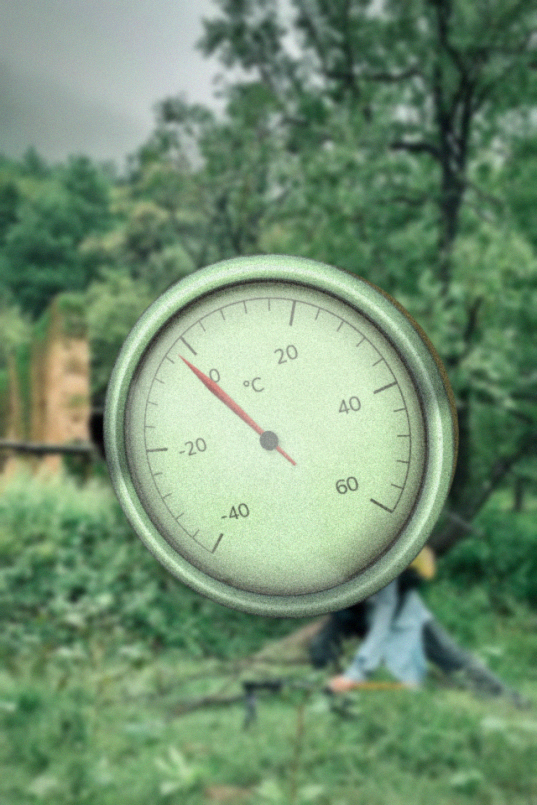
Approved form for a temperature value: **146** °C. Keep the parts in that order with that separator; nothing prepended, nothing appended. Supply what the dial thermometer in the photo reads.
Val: **-2** °C
